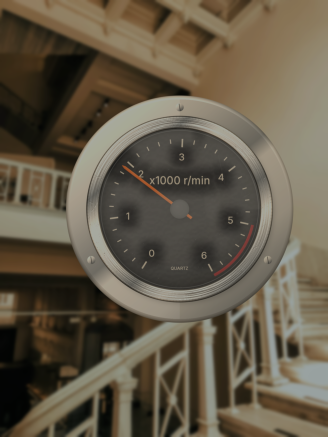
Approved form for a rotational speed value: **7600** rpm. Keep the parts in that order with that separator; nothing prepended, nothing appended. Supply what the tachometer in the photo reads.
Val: **1900** rpm
